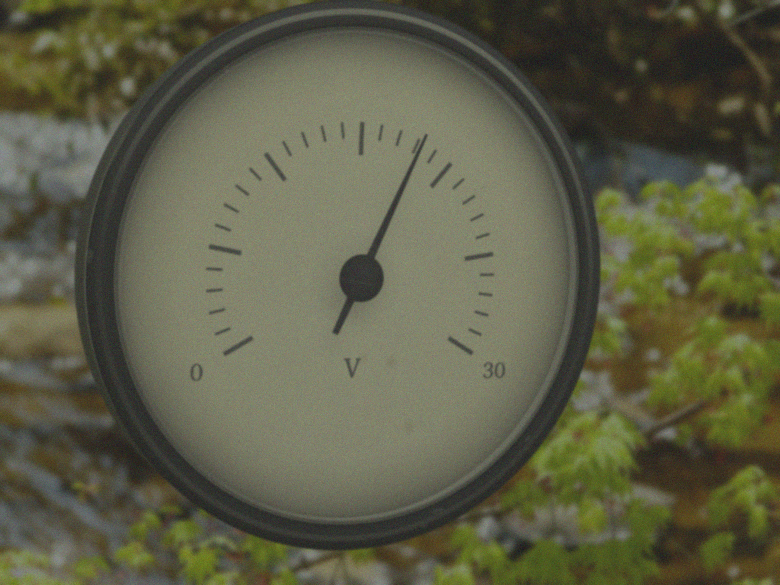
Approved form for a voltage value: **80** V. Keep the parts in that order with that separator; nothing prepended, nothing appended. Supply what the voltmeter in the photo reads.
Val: **18** V
